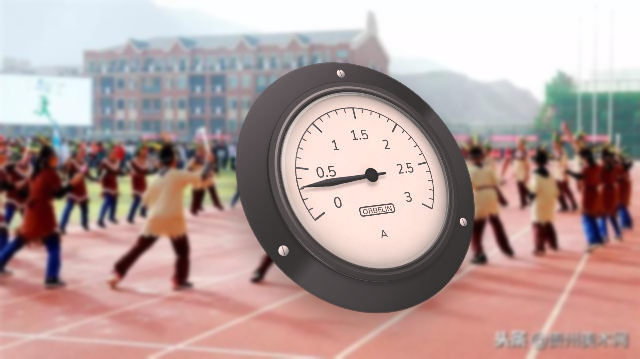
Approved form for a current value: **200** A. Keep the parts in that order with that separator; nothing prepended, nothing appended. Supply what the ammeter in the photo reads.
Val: **0.3** A
